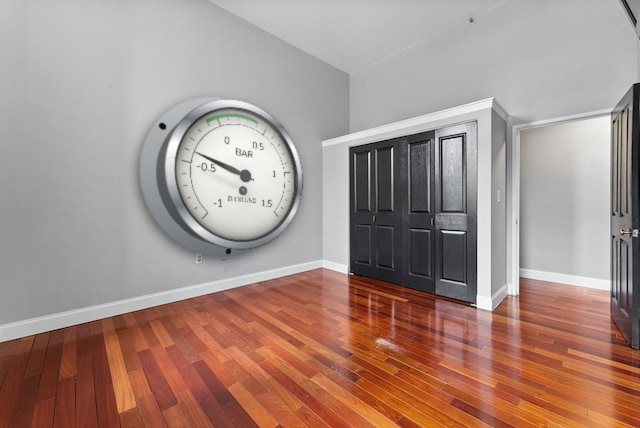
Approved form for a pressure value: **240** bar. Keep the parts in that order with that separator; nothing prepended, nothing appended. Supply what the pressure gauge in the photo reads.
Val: **-0.4** bar
